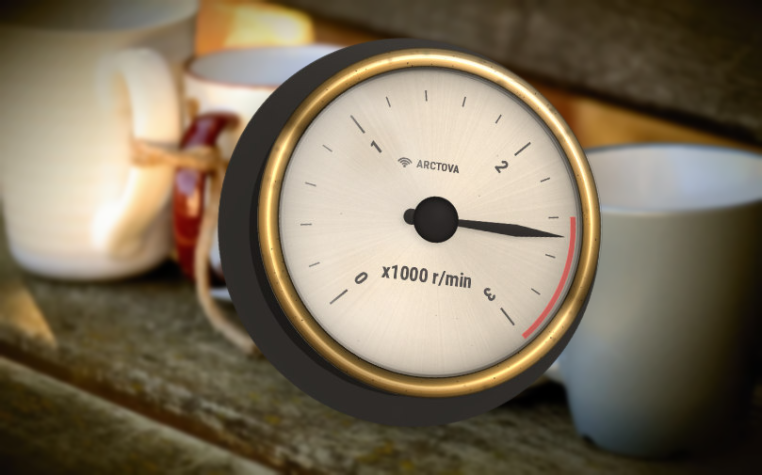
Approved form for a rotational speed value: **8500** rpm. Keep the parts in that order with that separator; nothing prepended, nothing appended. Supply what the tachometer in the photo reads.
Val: **2500** rpm
